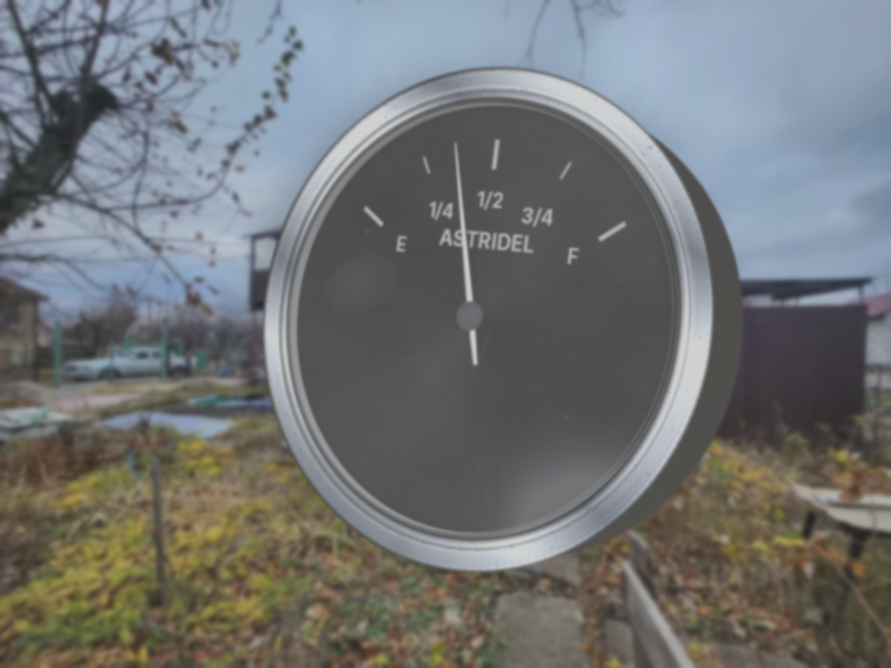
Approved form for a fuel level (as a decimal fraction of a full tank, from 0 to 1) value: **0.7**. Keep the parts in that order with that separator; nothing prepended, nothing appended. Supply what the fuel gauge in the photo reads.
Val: **0.375**
